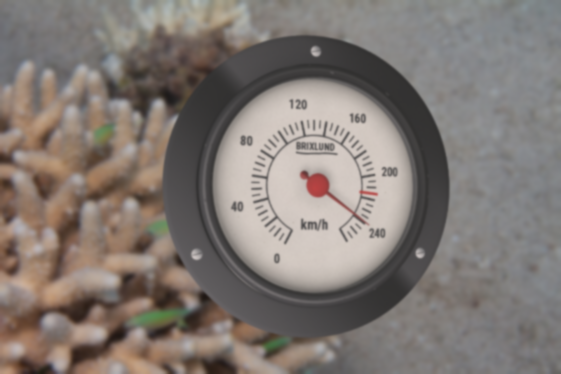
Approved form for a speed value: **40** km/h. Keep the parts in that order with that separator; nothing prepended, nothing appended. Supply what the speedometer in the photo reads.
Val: **240** km/h
